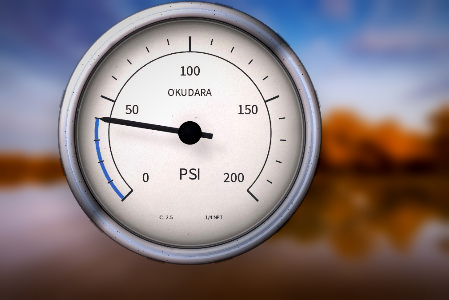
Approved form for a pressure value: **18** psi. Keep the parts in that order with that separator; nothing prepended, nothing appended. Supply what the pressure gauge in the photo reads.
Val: **40** psi
